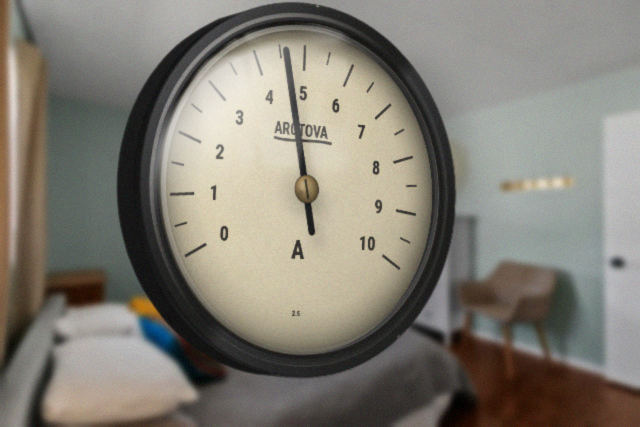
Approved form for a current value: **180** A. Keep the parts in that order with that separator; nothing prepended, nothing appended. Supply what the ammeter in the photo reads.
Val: **4.5** A
